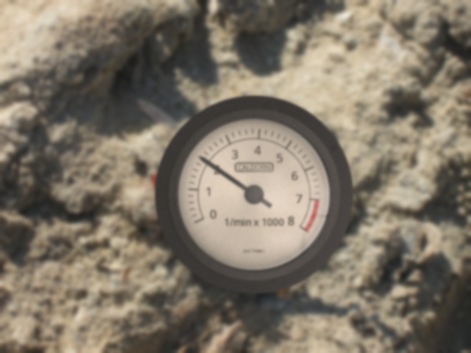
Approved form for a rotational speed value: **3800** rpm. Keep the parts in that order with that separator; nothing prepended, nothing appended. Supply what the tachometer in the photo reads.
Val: **2000** rpm
